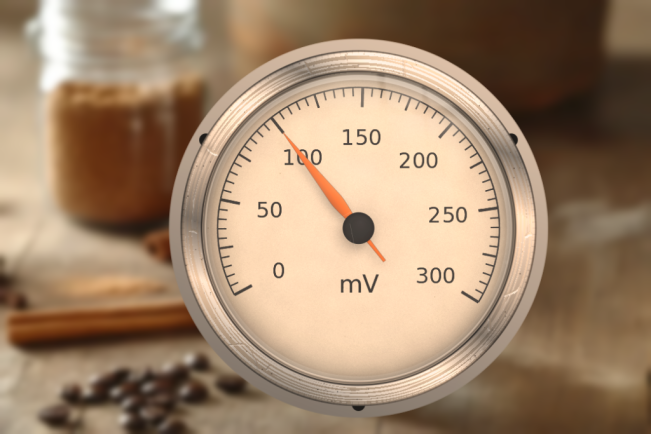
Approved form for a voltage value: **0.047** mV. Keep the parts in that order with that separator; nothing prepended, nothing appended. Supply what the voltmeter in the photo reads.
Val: **100** mV
